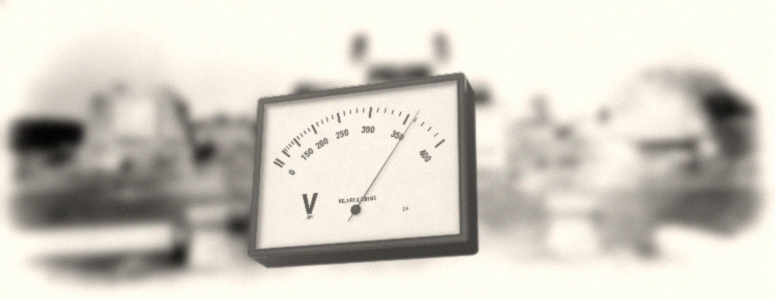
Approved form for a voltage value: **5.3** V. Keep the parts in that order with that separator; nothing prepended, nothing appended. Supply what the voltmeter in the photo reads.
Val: **360** V
